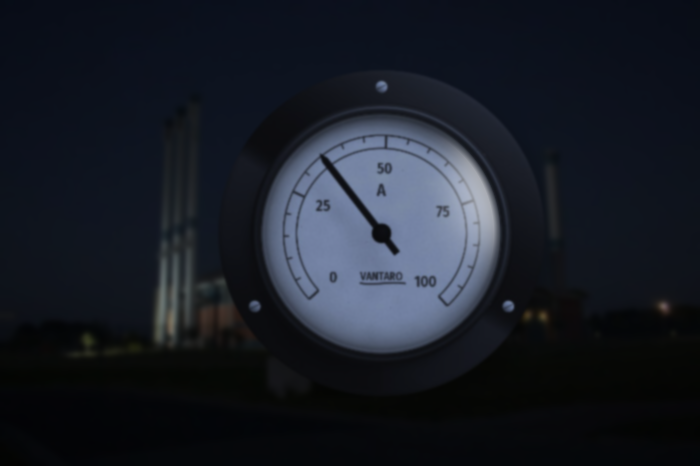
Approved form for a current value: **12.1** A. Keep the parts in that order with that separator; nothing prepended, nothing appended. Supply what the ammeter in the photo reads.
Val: **35** A
